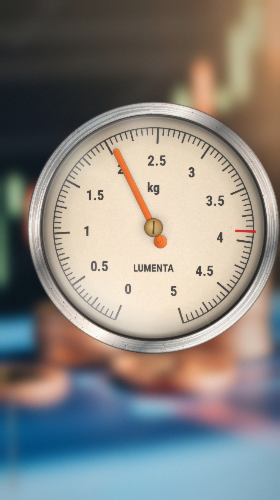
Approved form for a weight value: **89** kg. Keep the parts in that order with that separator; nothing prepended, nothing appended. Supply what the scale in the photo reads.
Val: **2.05** kg
